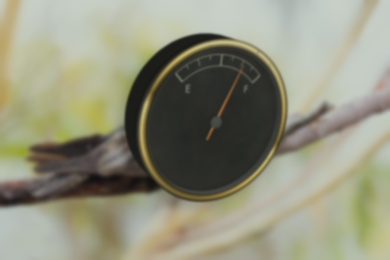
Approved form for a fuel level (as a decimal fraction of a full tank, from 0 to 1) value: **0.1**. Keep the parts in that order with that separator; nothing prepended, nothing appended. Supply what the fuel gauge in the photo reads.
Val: **0.75**
